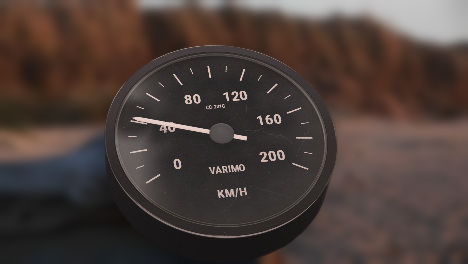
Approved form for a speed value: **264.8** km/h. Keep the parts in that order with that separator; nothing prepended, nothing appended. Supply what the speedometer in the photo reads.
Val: **40** km/h
